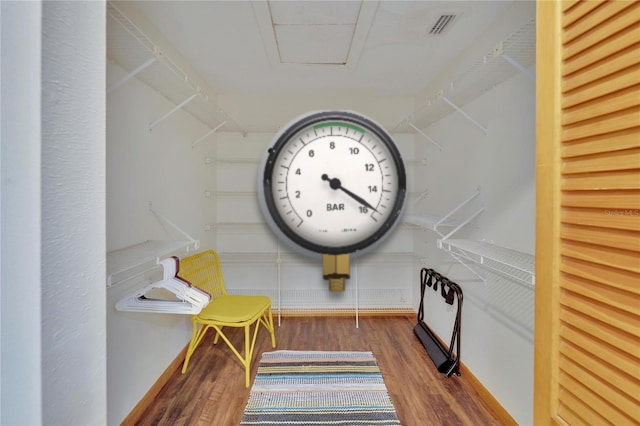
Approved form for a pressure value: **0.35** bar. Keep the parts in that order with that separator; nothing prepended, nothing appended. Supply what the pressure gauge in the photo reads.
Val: **15.5** bar
